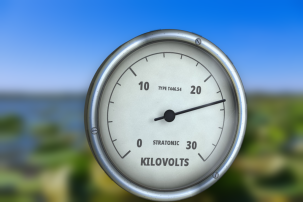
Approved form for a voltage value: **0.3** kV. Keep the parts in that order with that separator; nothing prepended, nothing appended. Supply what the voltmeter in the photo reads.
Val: **23** kV
